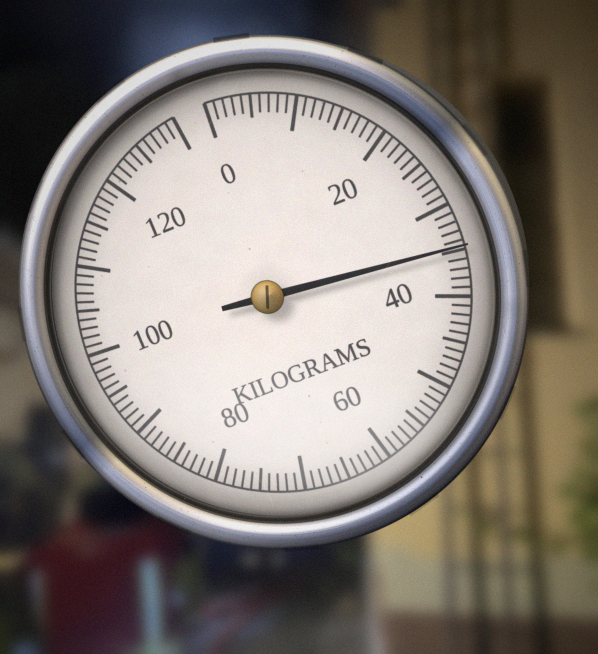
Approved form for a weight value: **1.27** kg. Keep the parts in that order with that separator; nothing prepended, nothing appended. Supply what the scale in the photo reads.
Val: **34.5** kg
